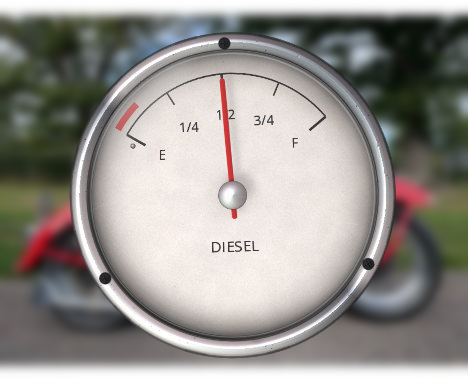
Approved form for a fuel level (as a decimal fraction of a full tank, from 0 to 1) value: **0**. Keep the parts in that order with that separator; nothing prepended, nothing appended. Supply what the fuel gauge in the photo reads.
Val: **0.5**
